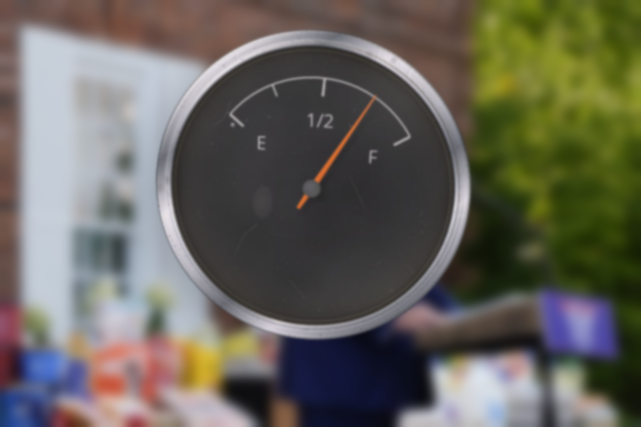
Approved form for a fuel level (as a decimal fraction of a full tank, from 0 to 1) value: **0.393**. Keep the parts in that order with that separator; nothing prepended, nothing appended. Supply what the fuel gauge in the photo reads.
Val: **0.75**
